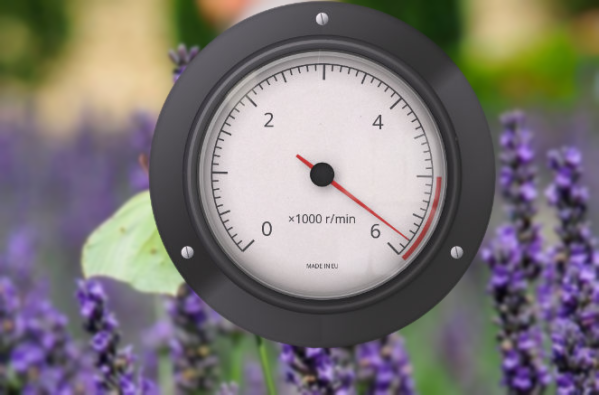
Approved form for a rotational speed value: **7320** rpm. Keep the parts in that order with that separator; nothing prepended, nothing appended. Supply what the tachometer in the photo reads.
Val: **5800** rpm
